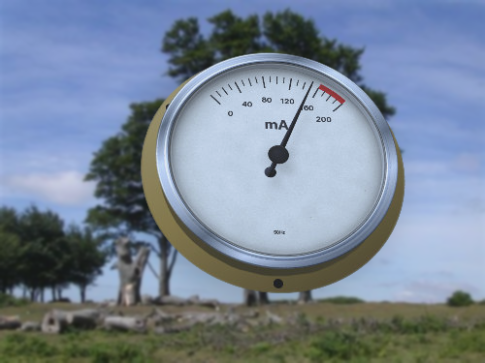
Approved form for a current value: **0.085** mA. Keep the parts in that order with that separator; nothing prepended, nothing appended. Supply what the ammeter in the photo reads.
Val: **150** mA
